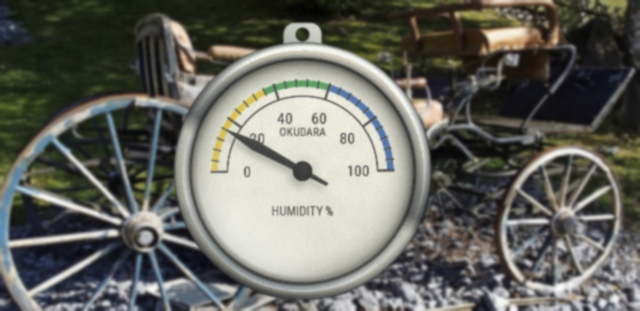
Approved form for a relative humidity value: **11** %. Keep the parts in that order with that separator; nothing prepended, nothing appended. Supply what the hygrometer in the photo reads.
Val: **16** %
